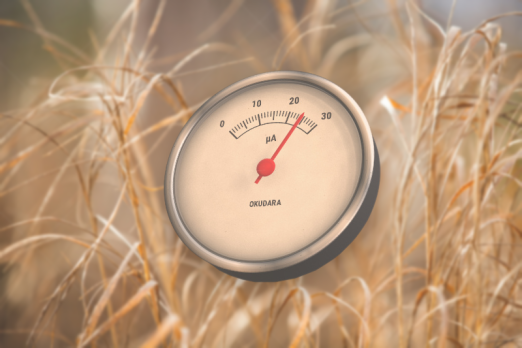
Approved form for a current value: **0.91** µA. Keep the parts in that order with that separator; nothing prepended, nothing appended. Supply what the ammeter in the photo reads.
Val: **25** µA
